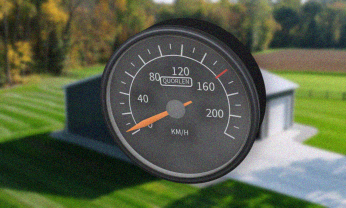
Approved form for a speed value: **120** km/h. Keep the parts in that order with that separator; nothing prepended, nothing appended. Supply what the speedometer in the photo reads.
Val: **5** km/h
